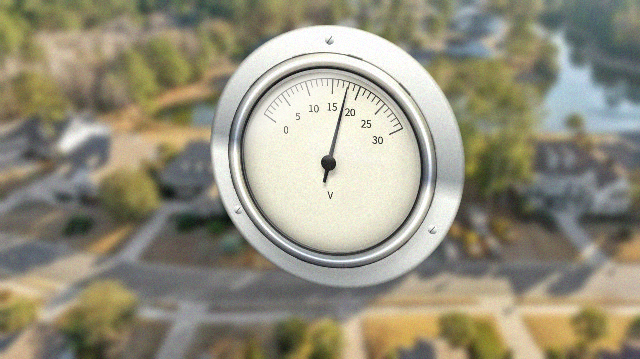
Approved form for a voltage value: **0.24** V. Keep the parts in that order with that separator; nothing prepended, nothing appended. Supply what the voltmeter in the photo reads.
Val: **18** V
